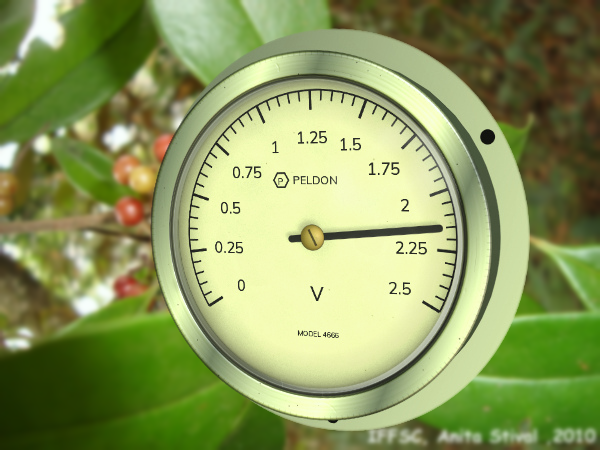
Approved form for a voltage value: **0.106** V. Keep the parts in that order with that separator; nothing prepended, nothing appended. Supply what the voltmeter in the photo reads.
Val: **2.15** V
